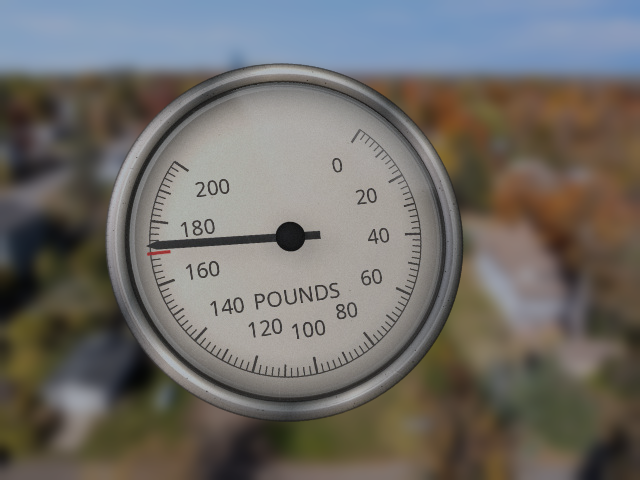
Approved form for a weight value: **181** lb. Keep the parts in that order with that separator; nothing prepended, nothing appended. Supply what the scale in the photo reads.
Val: **172** lb
